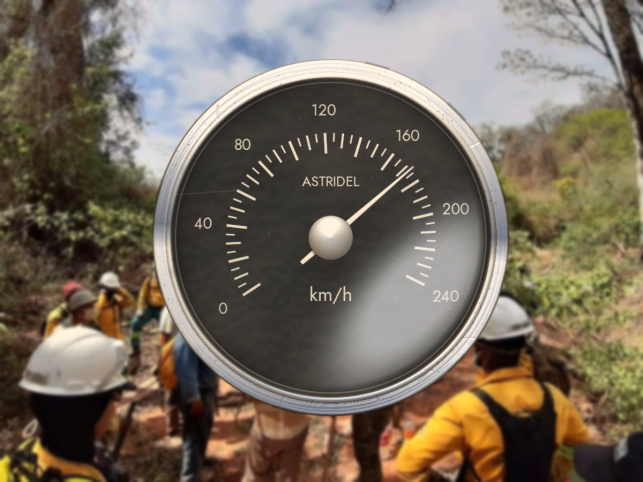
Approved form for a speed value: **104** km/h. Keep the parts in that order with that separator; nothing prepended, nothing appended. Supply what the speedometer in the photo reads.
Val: **172.5** km/h
